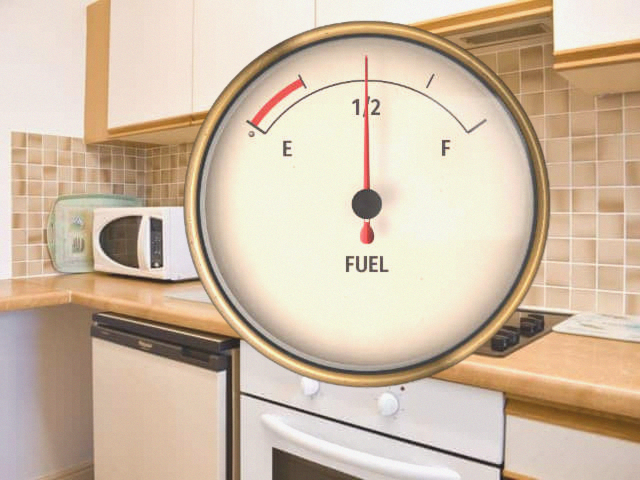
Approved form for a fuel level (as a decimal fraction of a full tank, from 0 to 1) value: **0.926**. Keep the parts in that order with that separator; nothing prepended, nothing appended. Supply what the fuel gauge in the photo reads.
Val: **0.5**
